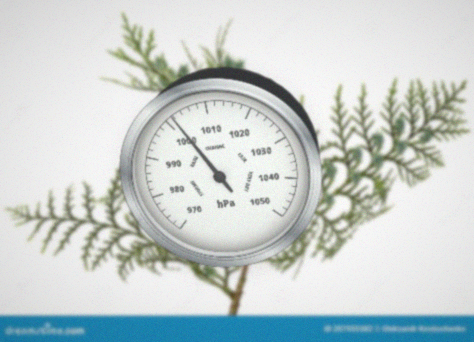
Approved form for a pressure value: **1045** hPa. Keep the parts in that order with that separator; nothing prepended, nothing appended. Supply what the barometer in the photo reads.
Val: **1002** hPa
